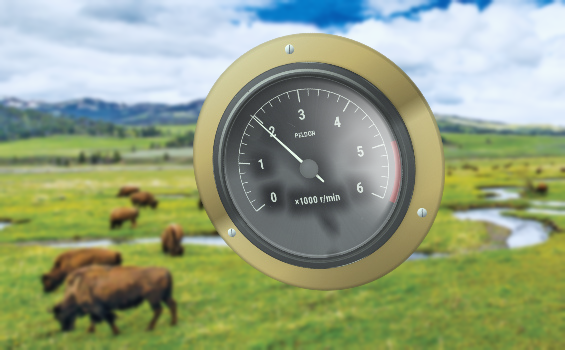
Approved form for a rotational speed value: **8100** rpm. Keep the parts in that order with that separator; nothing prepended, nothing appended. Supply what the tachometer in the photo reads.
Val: **2000** rpm
